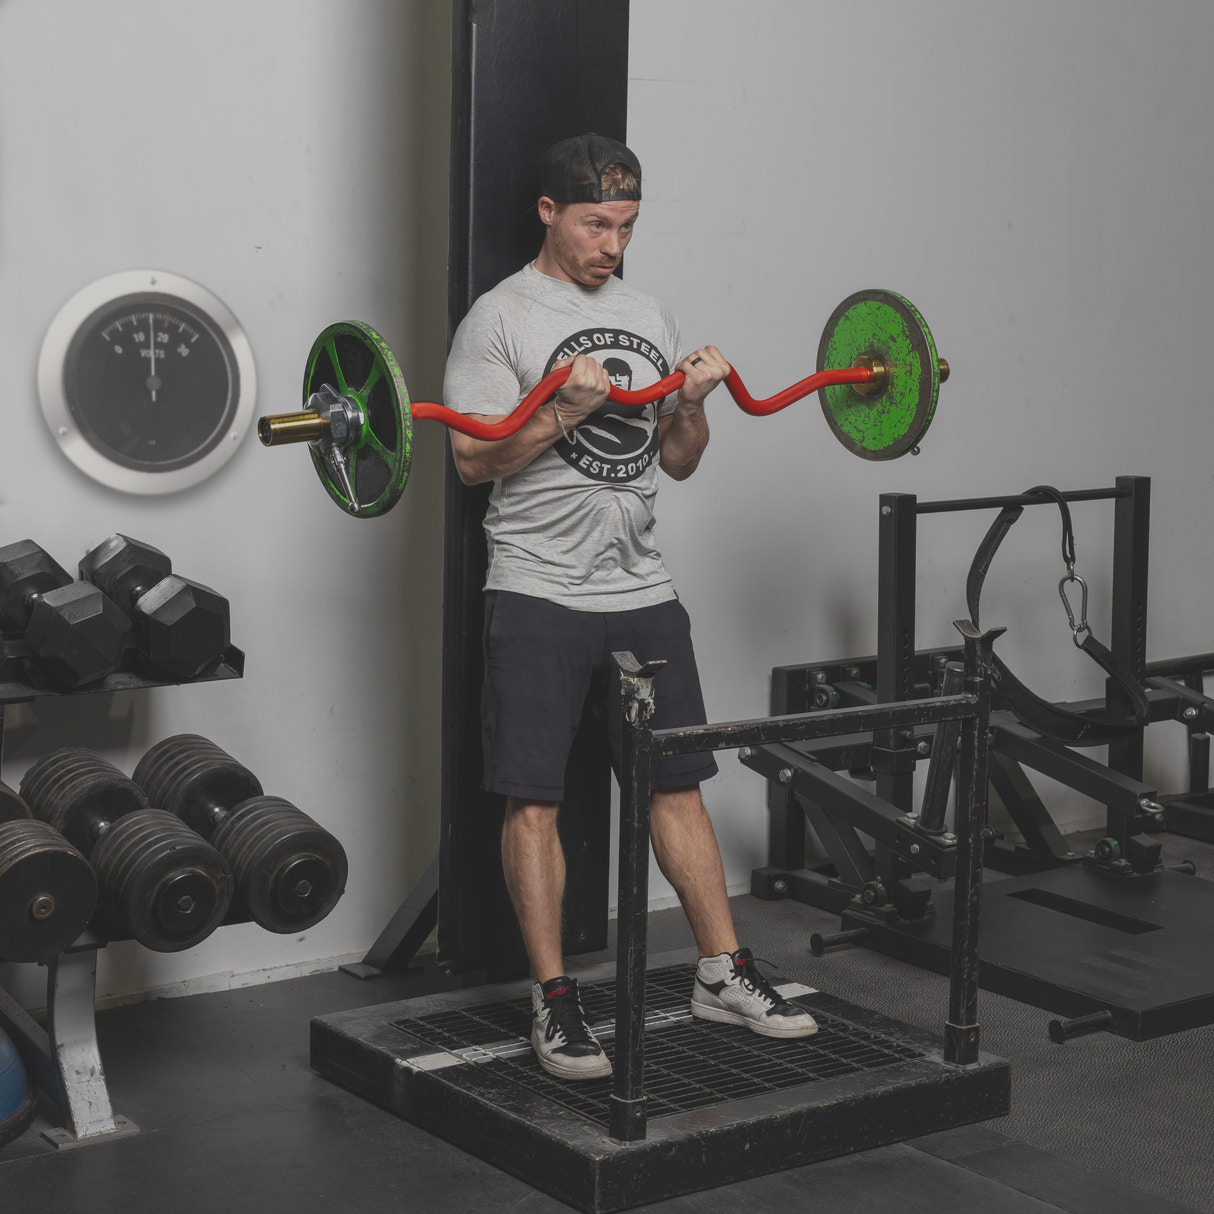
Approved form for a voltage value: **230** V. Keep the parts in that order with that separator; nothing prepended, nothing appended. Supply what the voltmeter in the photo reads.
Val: **15** V
